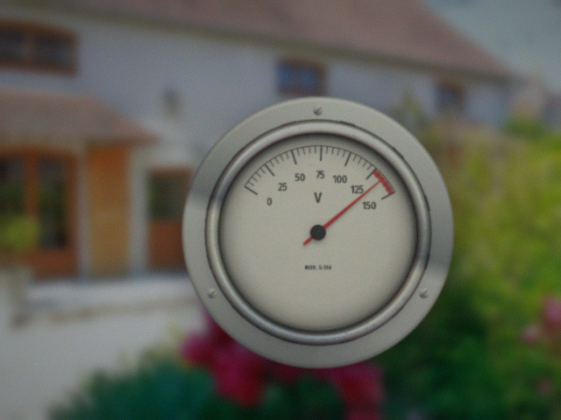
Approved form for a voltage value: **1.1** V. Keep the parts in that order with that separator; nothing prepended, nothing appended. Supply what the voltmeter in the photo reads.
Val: **135** V
